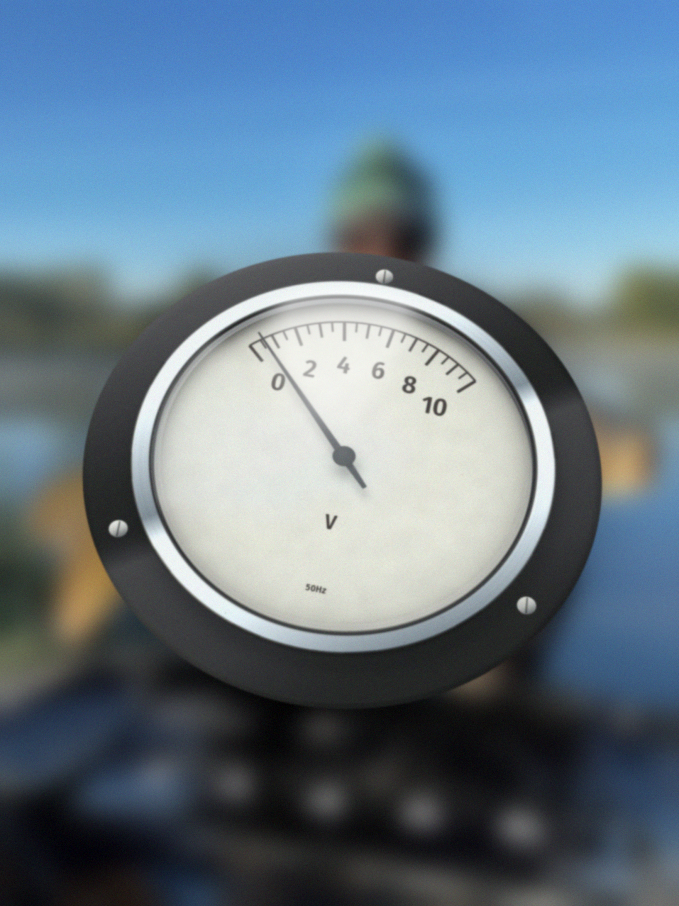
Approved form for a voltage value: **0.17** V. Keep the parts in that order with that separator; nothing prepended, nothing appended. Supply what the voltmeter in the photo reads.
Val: **0.5** V
